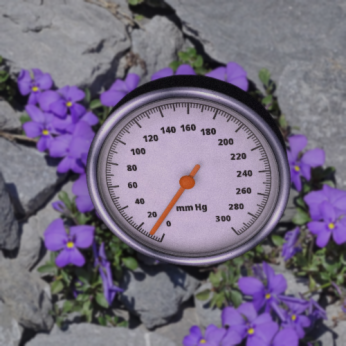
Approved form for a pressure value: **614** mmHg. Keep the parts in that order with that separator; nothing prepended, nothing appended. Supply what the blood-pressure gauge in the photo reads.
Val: **10** mmHg
